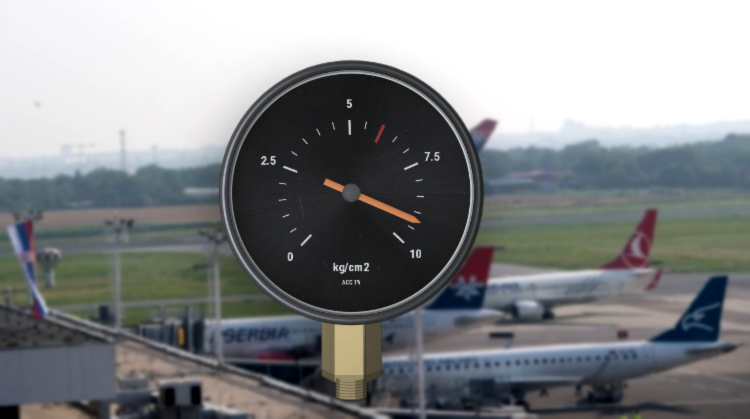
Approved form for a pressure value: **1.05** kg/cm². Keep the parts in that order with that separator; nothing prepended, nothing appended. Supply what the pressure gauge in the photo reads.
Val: **9.25** kg/cm²
